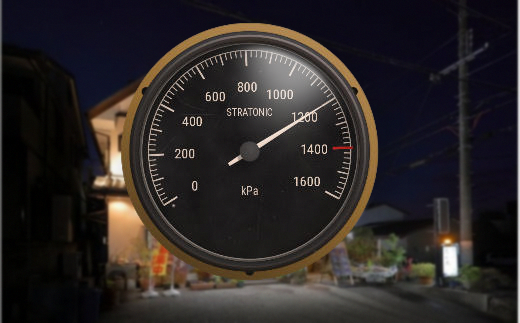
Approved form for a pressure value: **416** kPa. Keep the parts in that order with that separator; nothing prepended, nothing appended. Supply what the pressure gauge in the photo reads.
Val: **1200** kPa
